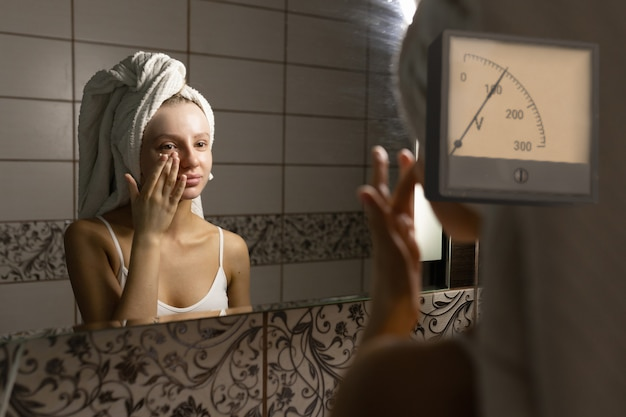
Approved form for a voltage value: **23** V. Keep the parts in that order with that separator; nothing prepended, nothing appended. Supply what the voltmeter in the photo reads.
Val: **100** V
